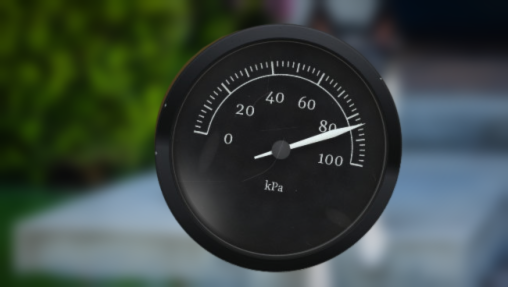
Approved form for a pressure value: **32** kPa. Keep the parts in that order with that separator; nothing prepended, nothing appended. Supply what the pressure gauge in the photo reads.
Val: **84** kPa
